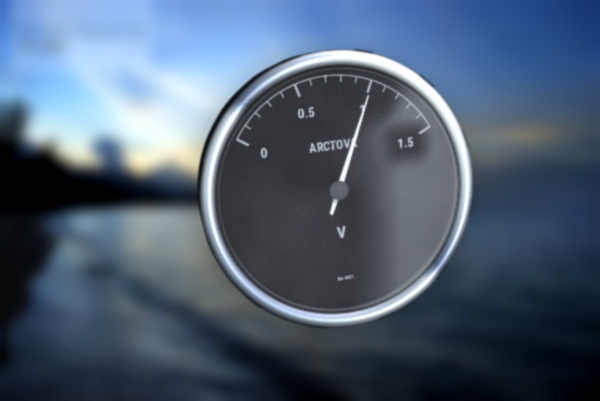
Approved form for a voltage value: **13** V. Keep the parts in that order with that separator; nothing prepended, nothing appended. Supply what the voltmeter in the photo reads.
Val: **1** V
